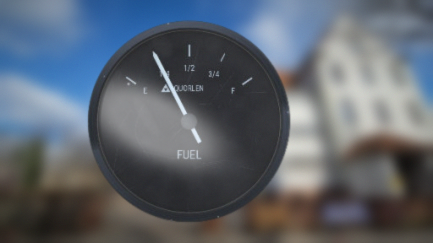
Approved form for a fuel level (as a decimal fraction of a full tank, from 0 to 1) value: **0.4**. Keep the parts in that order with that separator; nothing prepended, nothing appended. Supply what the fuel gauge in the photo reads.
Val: **0.25**
